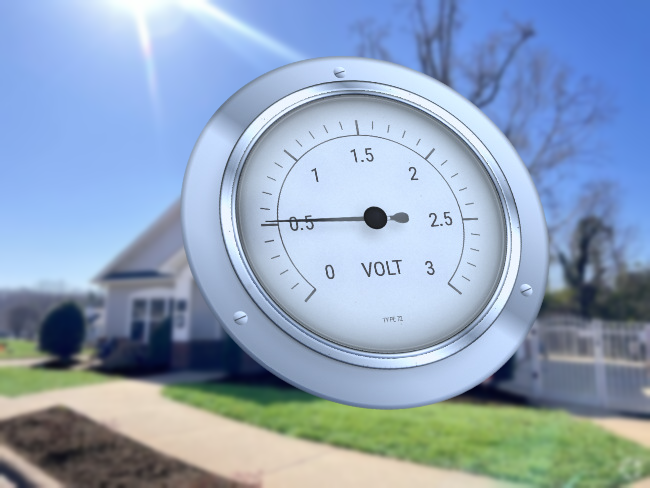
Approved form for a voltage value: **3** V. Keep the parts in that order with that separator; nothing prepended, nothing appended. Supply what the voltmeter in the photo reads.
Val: **0.5** V
